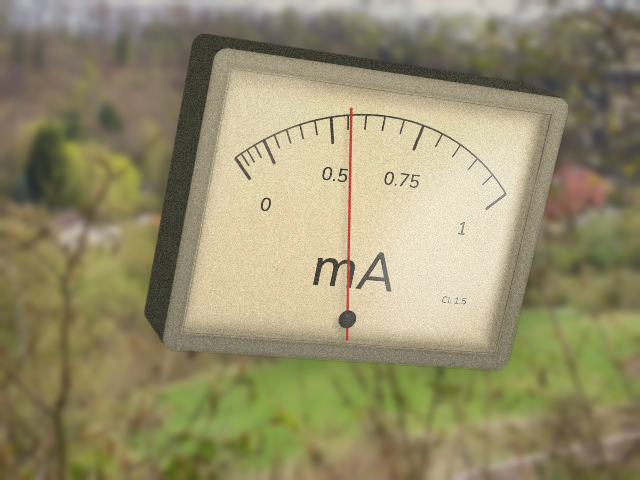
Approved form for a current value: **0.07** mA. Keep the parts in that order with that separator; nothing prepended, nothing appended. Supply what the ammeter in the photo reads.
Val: **0.55** mA
